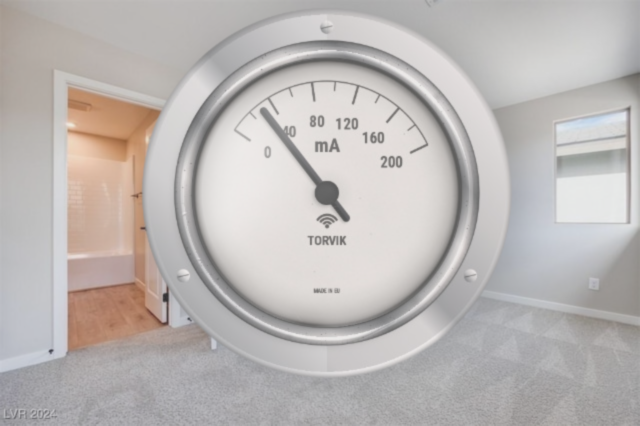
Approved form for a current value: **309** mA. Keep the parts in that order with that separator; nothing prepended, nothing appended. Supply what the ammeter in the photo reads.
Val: **30** mA
